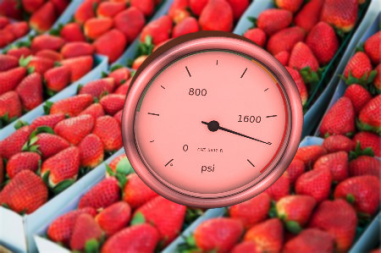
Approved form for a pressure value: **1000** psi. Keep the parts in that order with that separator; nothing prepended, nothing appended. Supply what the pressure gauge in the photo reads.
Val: **1800** psi
